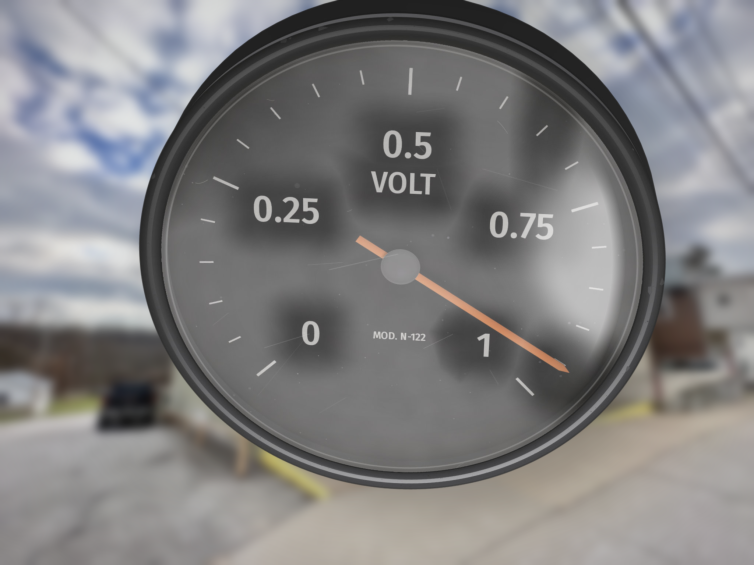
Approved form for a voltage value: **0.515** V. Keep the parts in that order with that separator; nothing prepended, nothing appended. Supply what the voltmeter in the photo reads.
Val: **0.95** V
